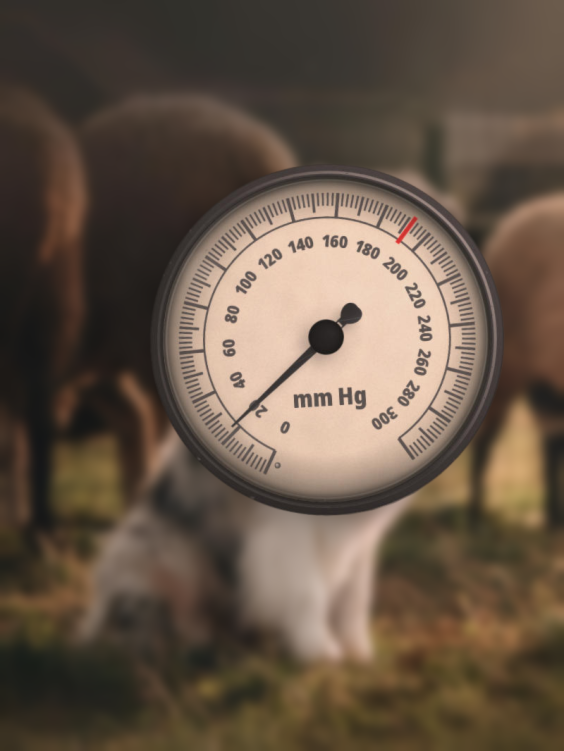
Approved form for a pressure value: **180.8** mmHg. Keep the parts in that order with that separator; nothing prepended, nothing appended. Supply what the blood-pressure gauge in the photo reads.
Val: **22** mmHg
